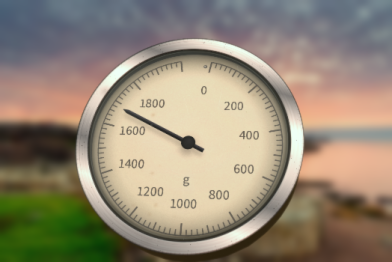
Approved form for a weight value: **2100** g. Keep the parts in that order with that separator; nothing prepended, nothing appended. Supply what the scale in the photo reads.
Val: **1680** g
